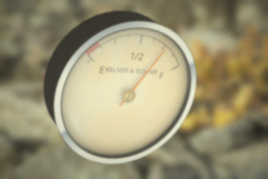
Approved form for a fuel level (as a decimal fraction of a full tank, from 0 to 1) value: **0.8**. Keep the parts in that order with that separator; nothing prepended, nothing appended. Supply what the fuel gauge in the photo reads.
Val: **0.75**
